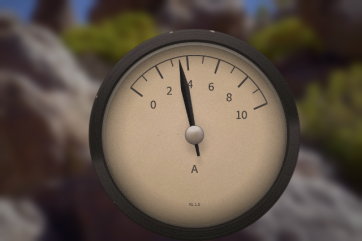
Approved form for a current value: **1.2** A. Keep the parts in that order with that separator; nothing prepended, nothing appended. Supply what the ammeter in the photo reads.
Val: **3.5** A
